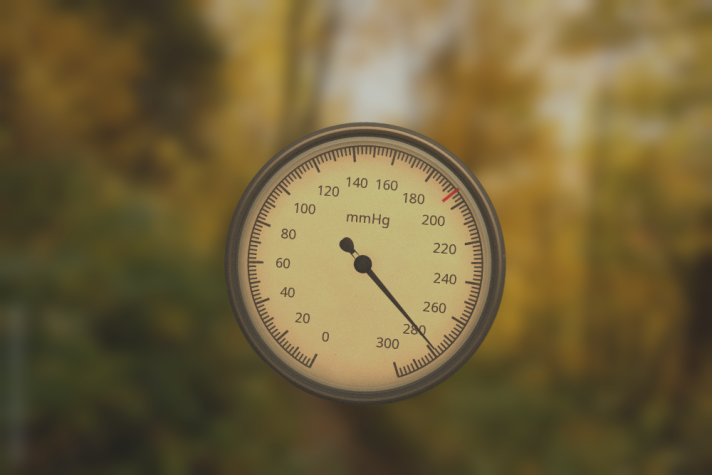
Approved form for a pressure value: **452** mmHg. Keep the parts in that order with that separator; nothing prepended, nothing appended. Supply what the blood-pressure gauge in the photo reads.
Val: **278** mmHg
